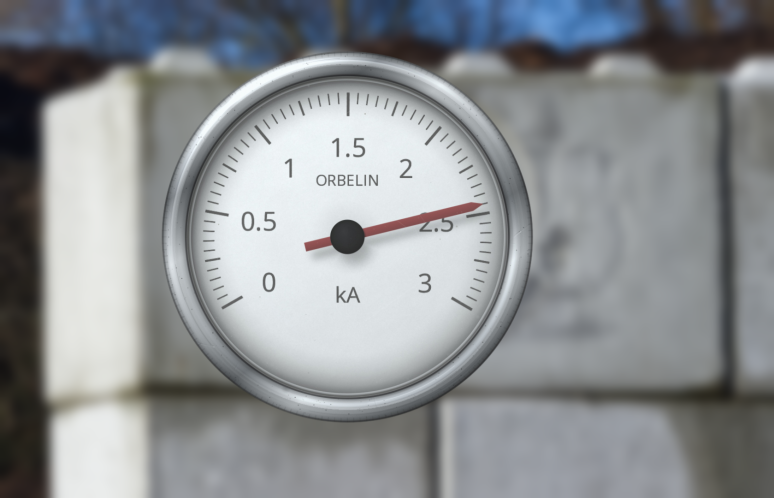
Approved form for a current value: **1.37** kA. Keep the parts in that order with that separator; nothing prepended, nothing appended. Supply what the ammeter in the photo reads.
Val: **2.45** kA
